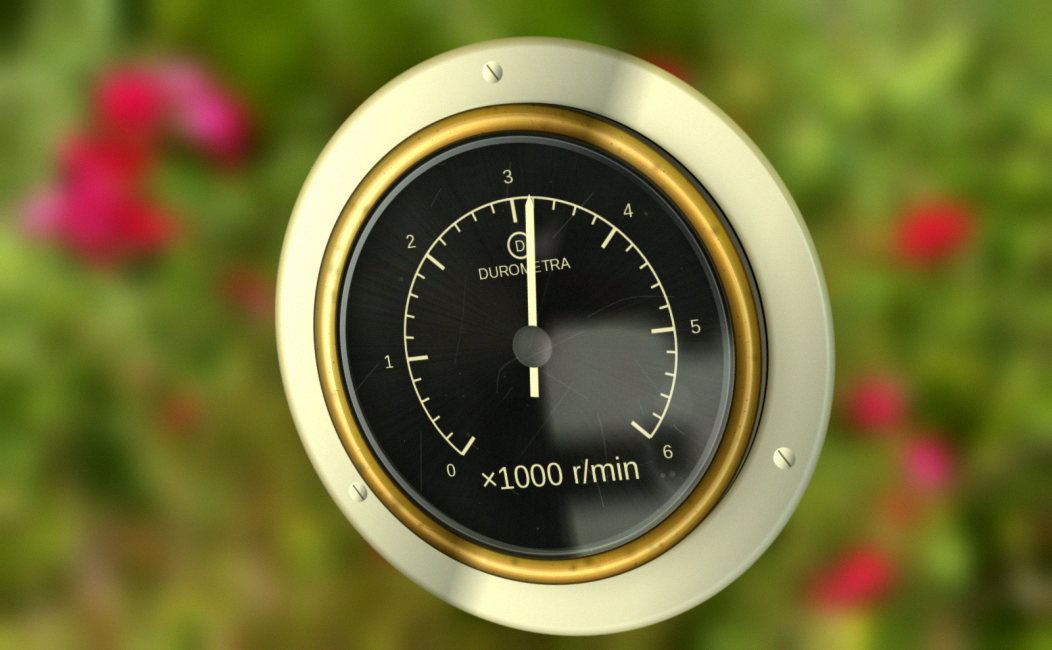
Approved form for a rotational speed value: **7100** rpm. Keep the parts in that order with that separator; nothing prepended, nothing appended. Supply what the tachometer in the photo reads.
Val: **3200** rpm
